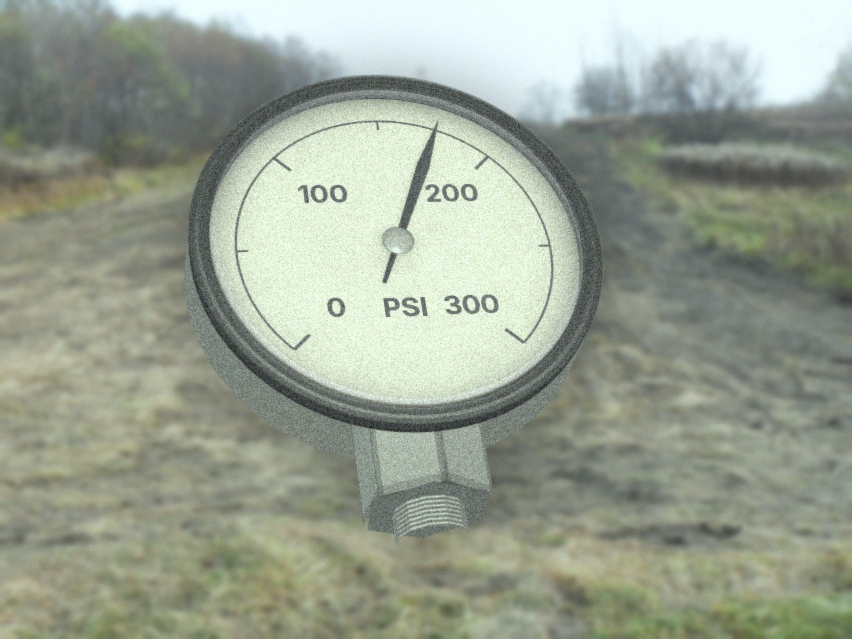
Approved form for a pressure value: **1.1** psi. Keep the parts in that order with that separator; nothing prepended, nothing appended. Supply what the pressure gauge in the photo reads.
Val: **175** psi
